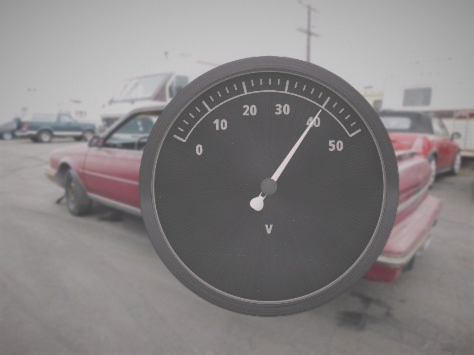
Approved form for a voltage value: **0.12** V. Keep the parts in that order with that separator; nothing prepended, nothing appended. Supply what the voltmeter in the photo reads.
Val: **40** V
